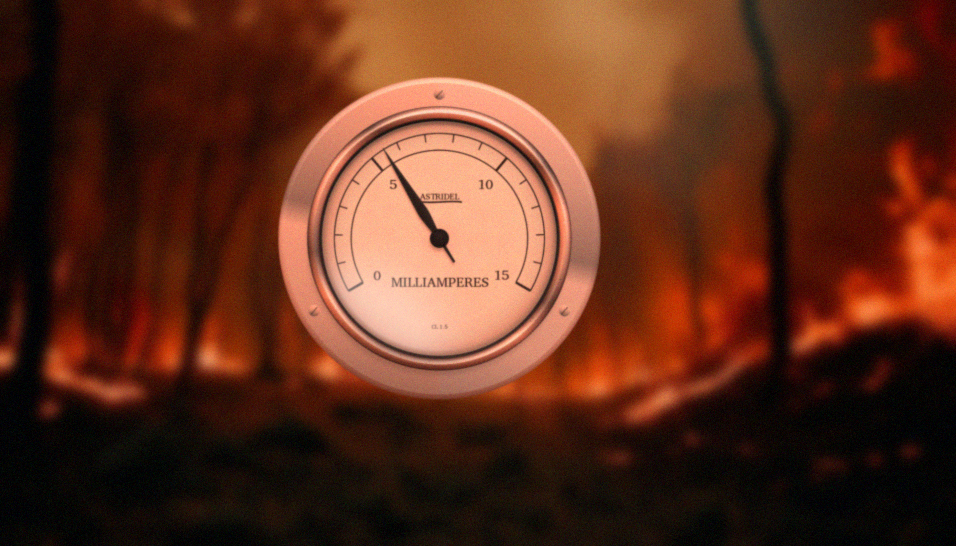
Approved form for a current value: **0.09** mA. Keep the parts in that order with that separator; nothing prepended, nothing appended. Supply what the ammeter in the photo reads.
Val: **5.5** mA
